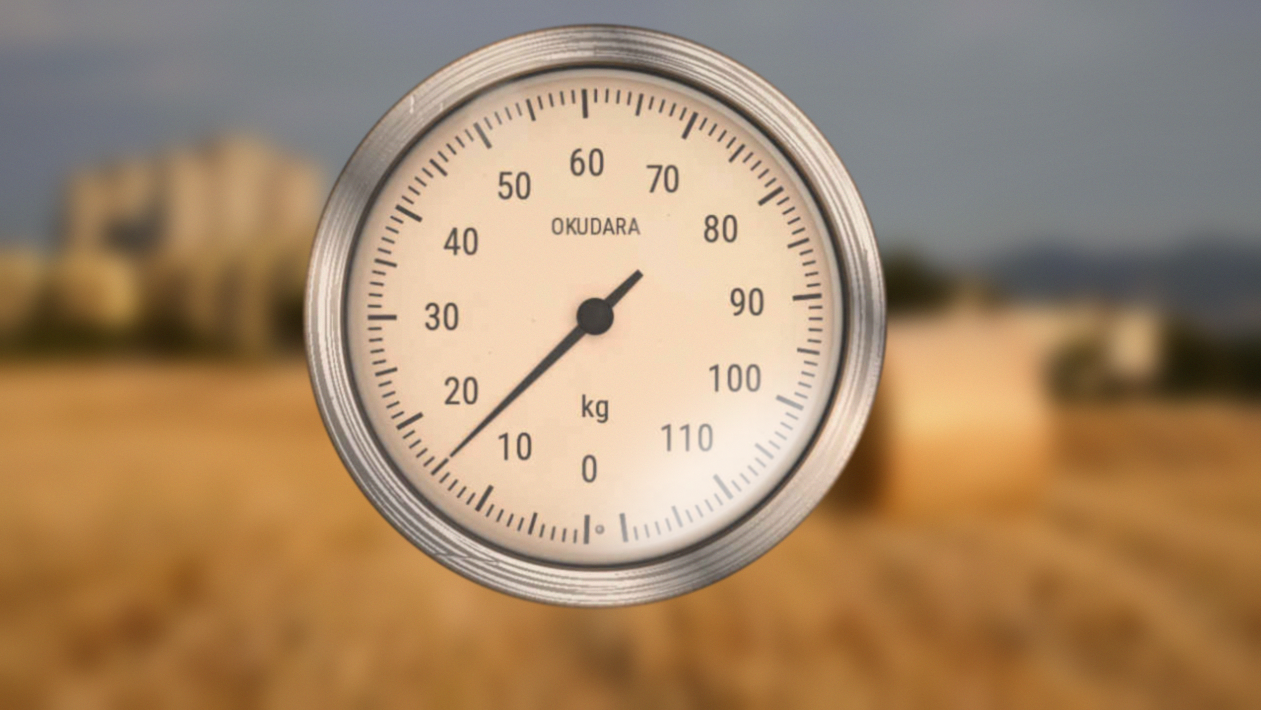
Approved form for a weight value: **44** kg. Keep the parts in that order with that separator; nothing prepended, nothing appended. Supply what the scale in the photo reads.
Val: **15** kg
